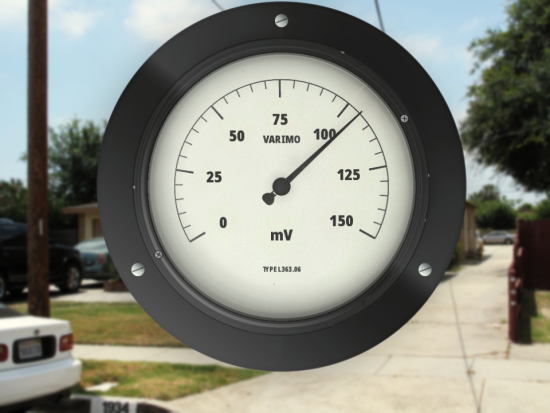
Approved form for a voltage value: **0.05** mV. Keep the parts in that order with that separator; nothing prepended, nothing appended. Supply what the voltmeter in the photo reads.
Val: **105** mV
